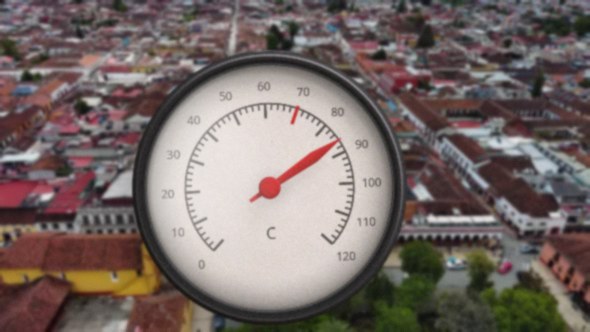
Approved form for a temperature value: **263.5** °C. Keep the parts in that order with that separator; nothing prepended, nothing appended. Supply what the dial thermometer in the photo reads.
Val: **86** °C
